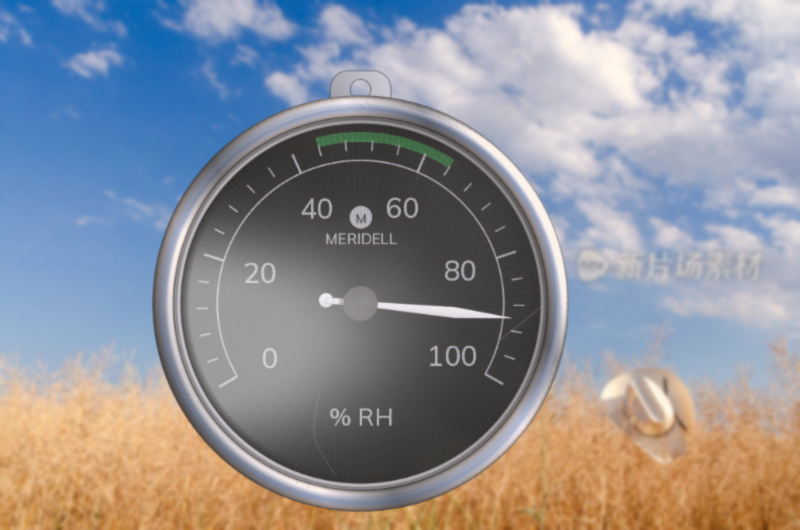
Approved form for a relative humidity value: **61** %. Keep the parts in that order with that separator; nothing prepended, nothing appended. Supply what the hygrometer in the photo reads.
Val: **90** %
